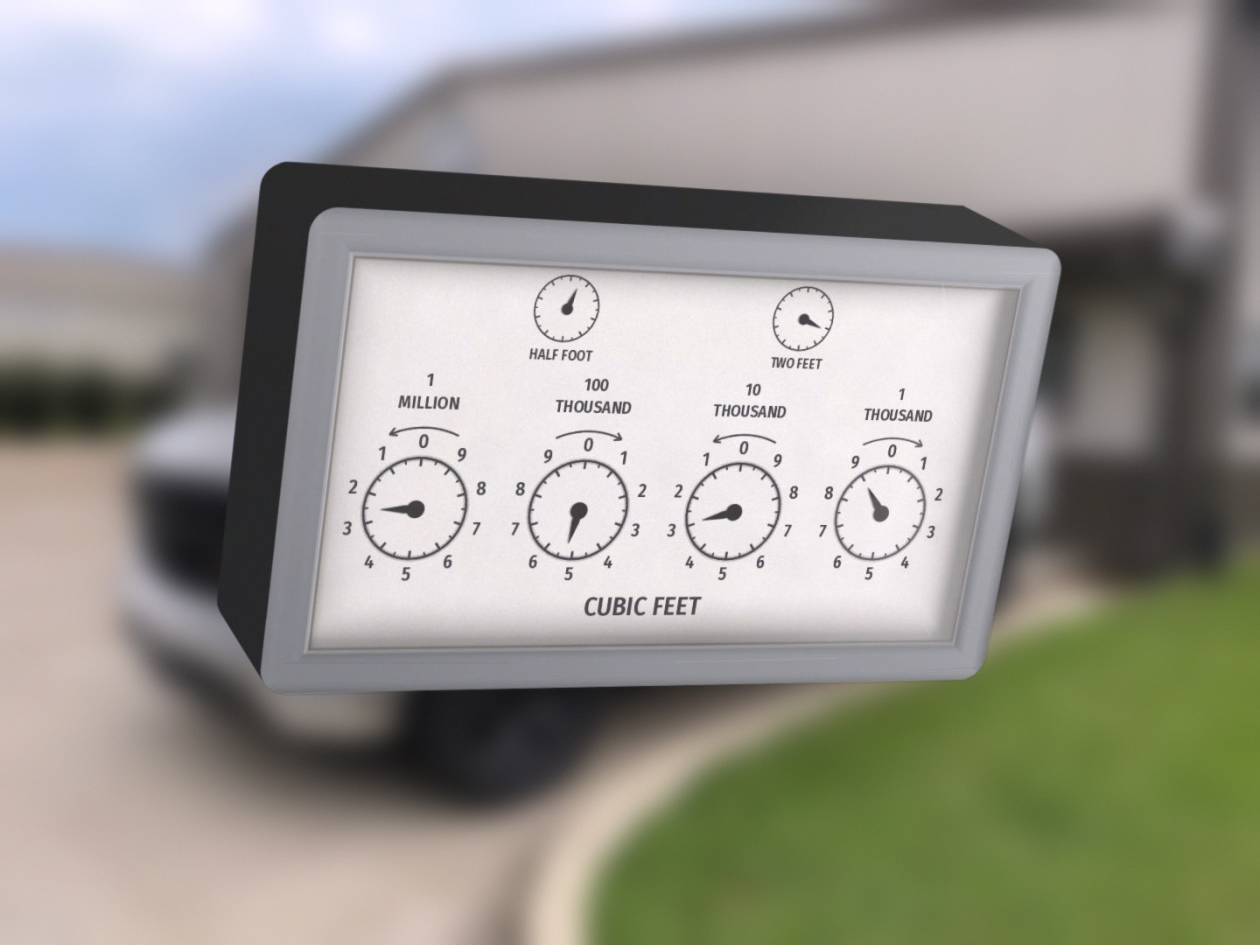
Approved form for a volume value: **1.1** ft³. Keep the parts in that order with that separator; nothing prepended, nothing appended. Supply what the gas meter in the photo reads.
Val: **252900** ft³
